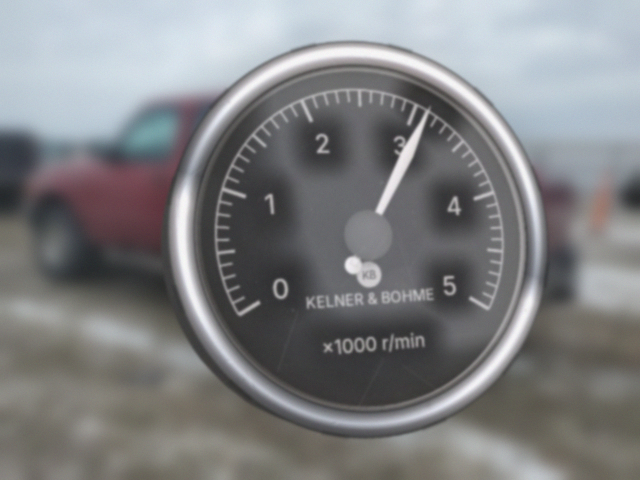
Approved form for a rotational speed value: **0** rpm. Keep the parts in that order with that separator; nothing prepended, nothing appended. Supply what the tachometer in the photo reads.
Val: **3100** rpm
